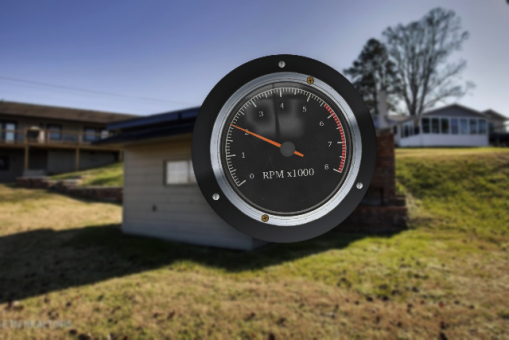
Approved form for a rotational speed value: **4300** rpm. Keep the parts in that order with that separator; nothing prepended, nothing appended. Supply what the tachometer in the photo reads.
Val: **2000** rpm
